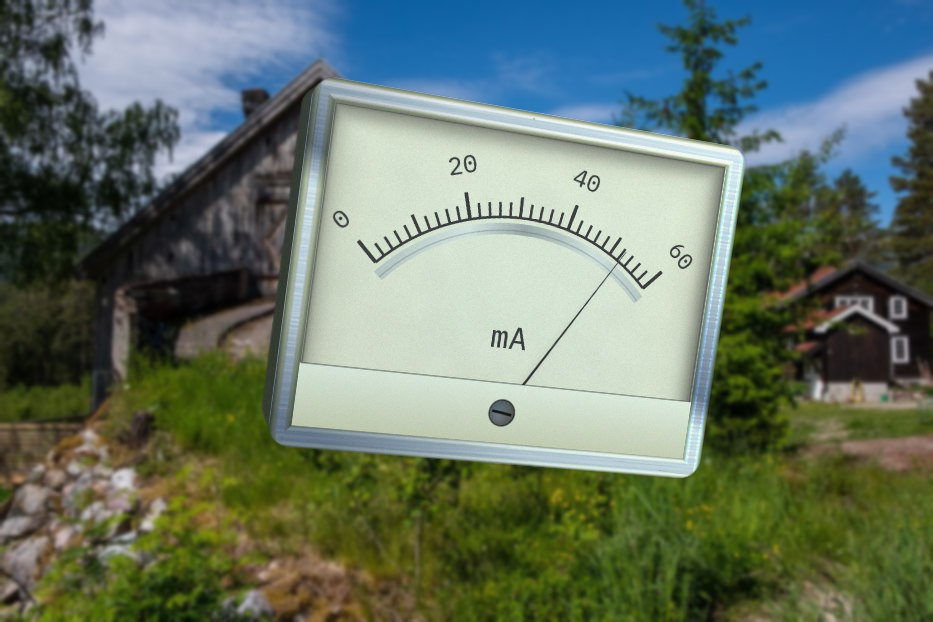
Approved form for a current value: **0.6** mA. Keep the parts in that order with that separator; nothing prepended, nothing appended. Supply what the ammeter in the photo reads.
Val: **52** mA
